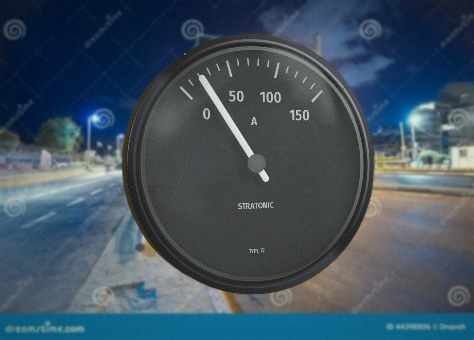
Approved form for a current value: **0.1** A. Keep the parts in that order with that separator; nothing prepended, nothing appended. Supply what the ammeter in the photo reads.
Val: **20** A
